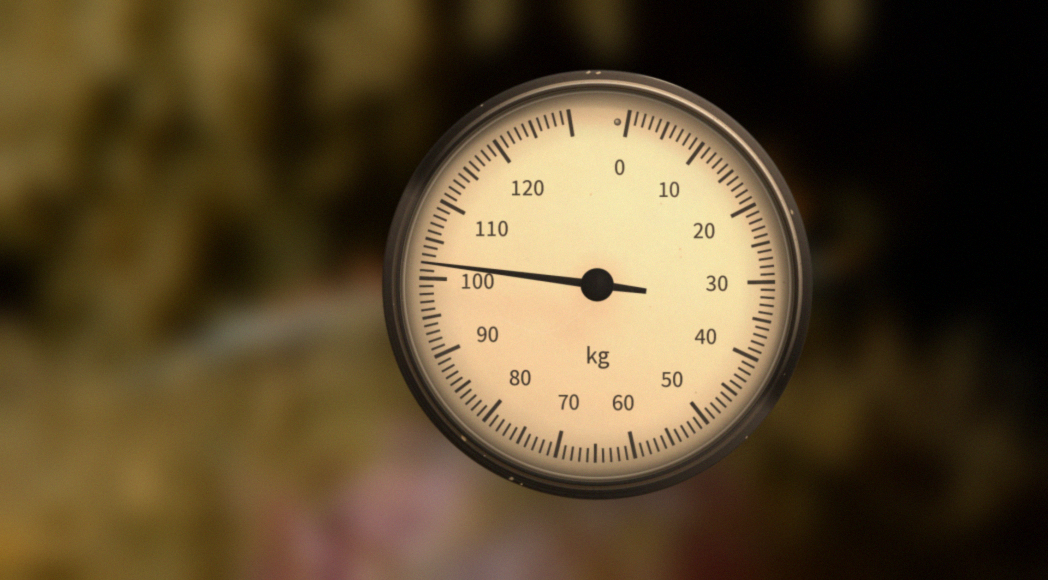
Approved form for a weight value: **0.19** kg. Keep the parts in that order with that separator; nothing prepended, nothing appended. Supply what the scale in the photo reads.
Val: **102** kg
